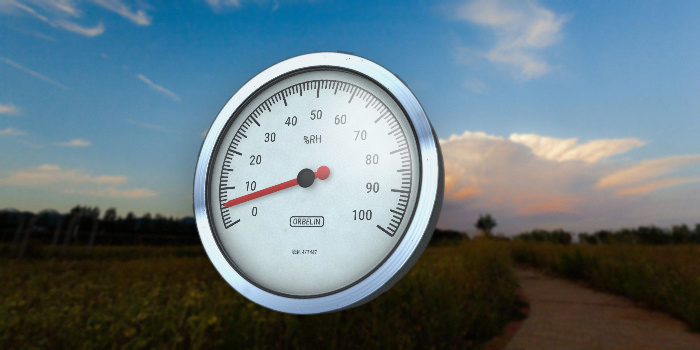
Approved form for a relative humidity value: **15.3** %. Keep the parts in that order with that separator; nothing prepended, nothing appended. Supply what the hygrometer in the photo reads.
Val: **5** %
